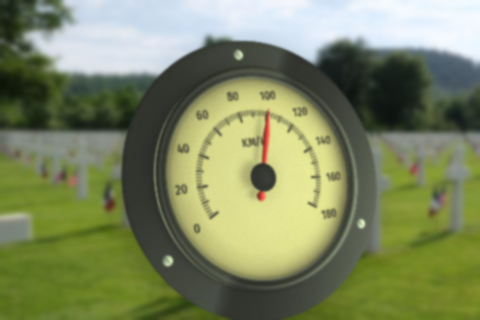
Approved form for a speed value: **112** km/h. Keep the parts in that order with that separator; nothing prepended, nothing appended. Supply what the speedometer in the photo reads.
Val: **100** km/h
